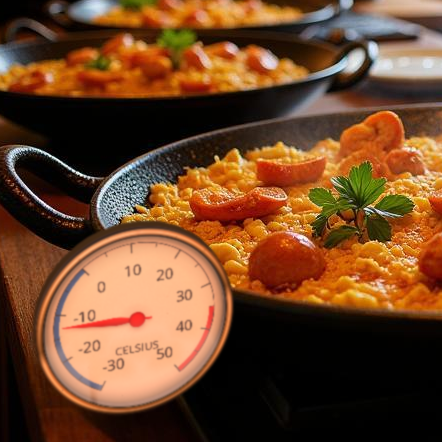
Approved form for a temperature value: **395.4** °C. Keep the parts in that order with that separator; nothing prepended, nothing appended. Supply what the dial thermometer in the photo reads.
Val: **-12.5** °C
